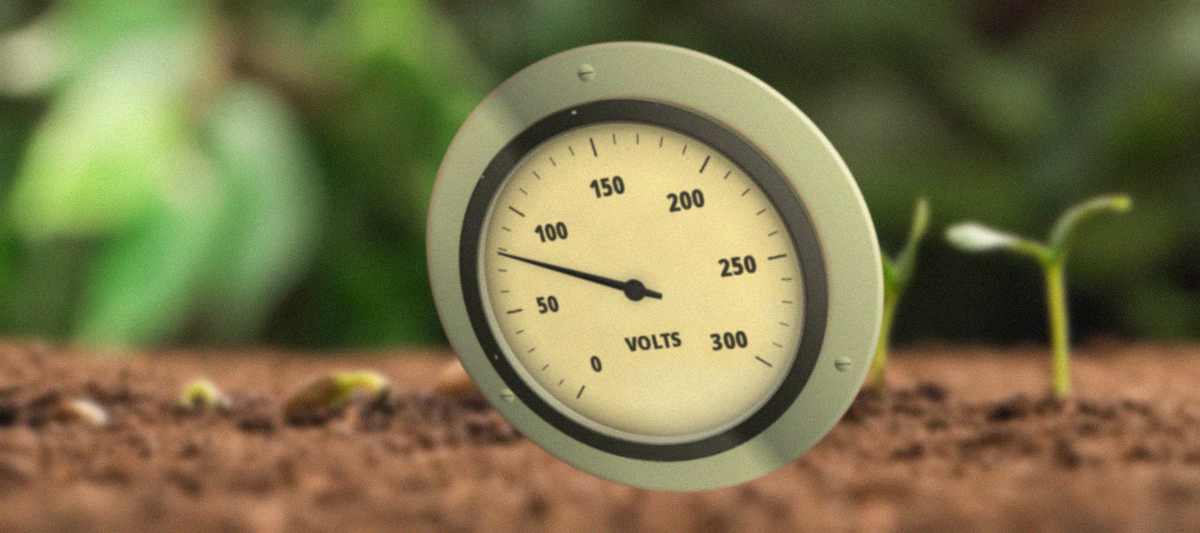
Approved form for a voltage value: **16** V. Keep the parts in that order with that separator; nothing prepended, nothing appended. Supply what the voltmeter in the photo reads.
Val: **80** V
